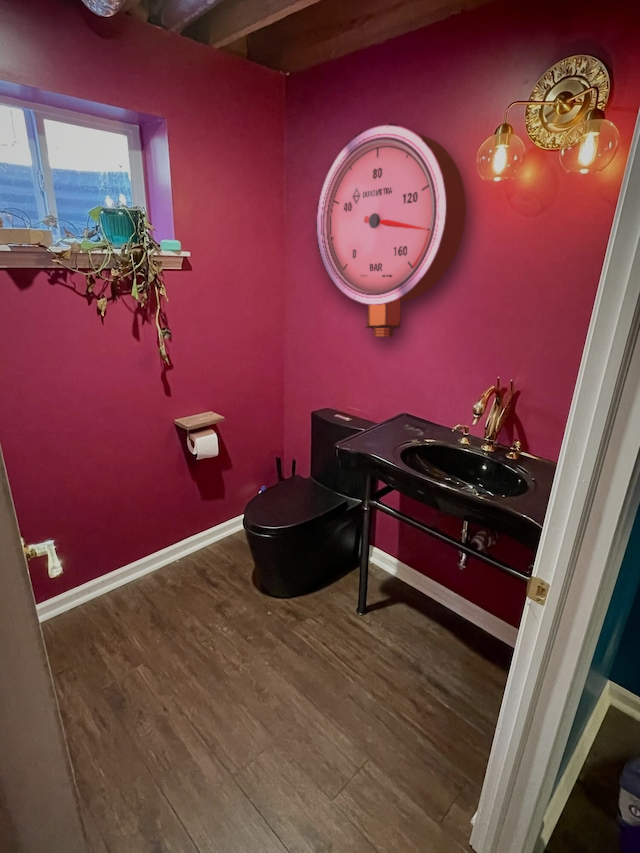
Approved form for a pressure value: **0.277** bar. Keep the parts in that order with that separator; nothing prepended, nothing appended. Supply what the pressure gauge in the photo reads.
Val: **140** bar
